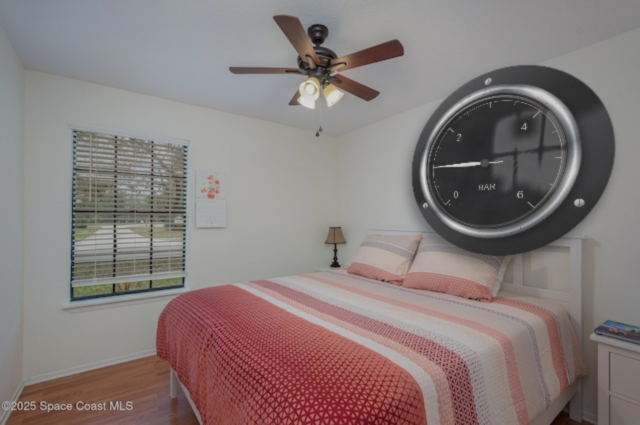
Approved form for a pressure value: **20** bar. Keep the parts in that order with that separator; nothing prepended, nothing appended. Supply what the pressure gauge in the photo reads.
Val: **1** bar
